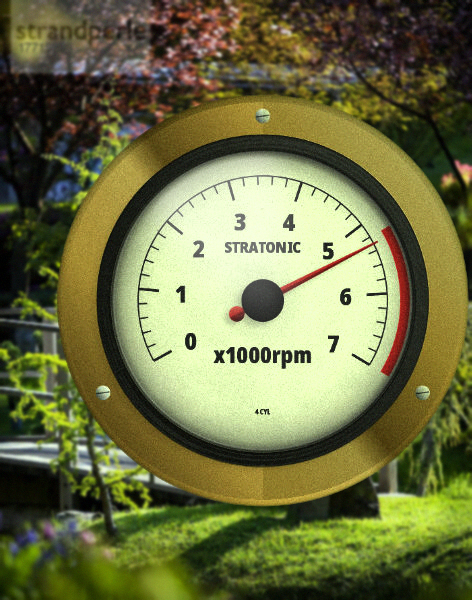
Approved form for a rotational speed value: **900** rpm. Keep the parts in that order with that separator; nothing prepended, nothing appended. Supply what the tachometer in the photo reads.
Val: **5300** rpm
